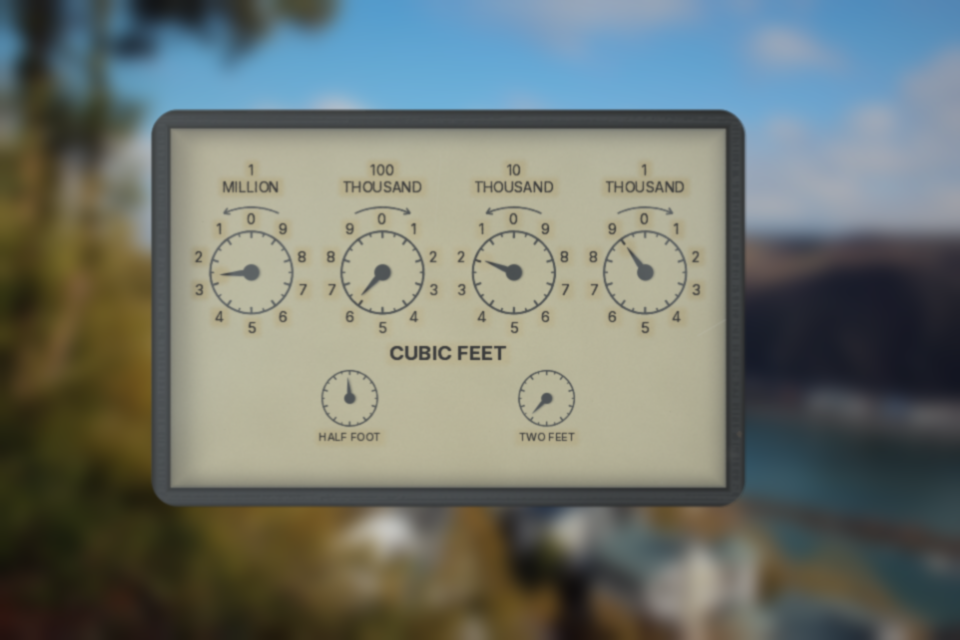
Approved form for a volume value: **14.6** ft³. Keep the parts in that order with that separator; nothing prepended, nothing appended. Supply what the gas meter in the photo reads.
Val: **261900** ft³
